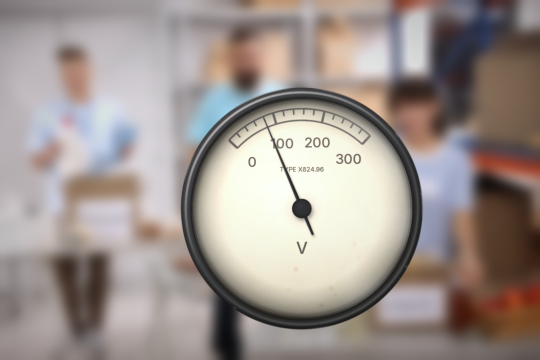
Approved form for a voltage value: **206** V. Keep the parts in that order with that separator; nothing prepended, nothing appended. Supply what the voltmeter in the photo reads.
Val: **80** V
